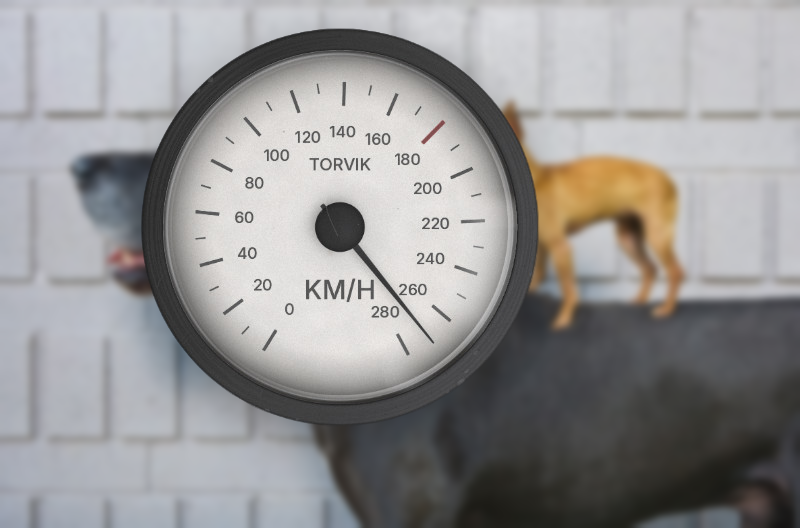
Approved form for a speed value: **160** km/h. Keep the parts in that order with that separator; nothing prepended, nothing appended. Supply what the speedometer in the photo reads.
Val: **270** km/h
